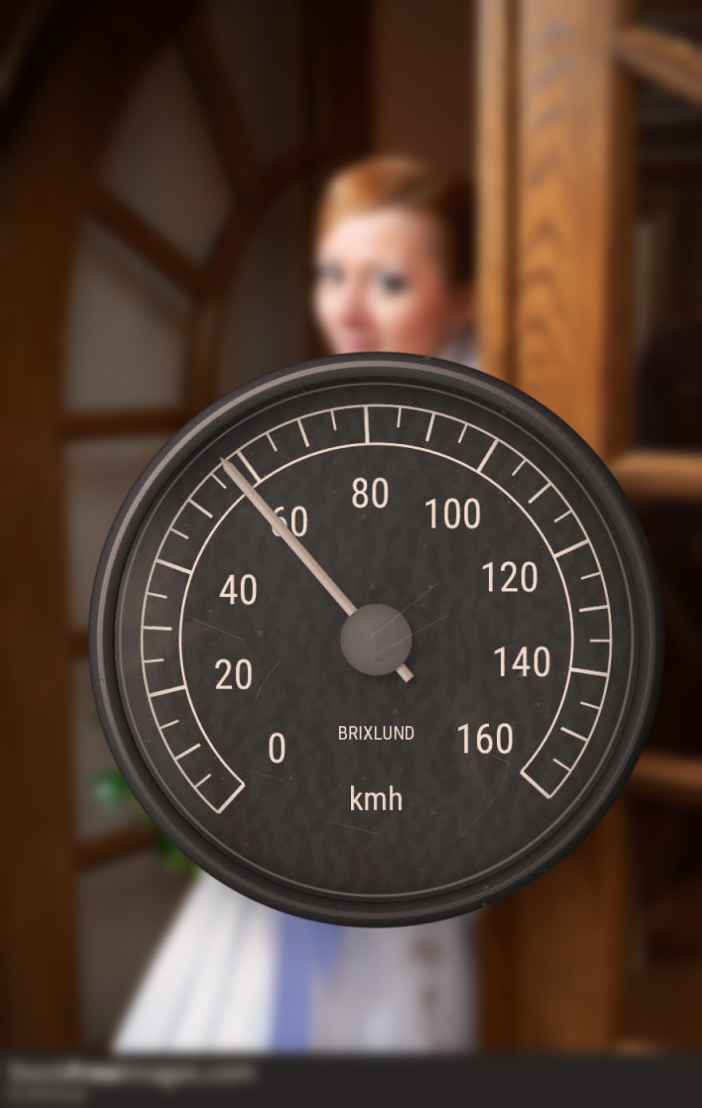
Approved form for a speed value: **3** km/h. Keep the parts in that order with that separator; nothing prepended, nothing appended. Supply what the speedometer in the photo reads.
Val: **57.5** km/h
